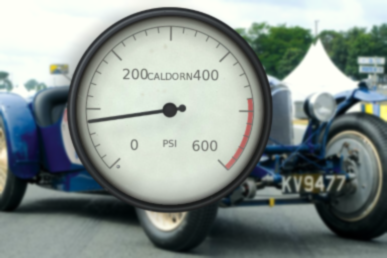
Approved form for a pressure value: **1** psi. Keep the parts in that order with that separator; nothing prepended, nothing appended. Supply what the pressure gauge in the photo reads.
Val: **80** psi
